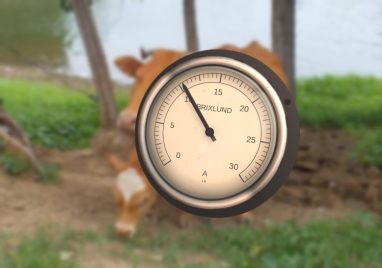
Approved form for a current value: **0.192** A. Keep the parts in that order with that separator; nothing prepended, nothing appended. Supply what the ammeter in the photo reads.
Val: **10.5** A
